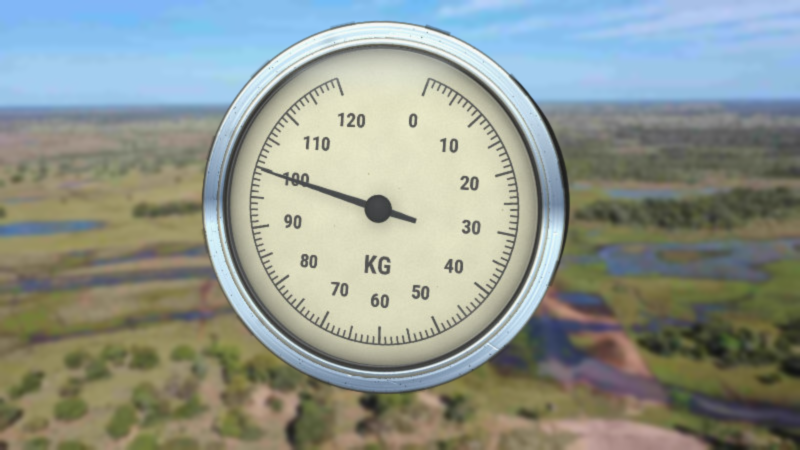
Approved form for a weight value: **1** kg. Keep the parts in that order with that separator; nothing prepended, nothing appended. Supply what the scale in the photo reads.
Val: **100** kg
